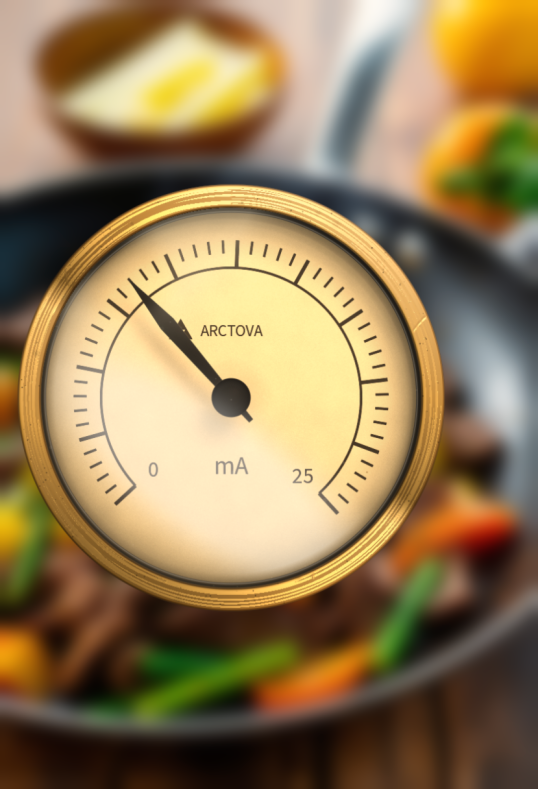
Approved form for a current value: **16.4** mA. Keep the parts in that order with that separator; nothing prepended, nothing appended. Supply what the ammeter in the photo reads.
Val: **8.5** mA
